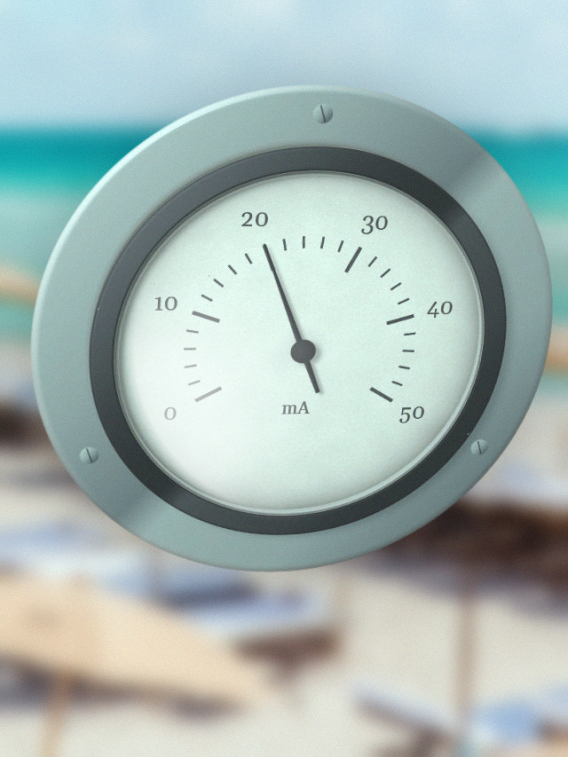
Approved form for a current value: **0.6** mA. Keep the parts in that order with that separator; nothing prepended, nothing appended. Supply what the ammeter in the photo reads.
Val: **20** mA
